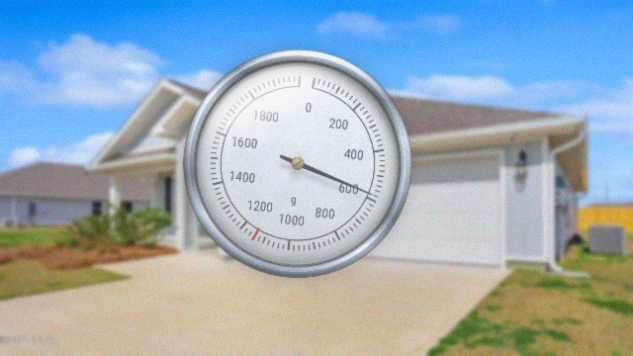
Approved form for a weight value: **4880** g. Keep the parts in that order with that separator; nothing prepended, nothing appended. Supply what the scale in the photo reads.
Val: **580** g
